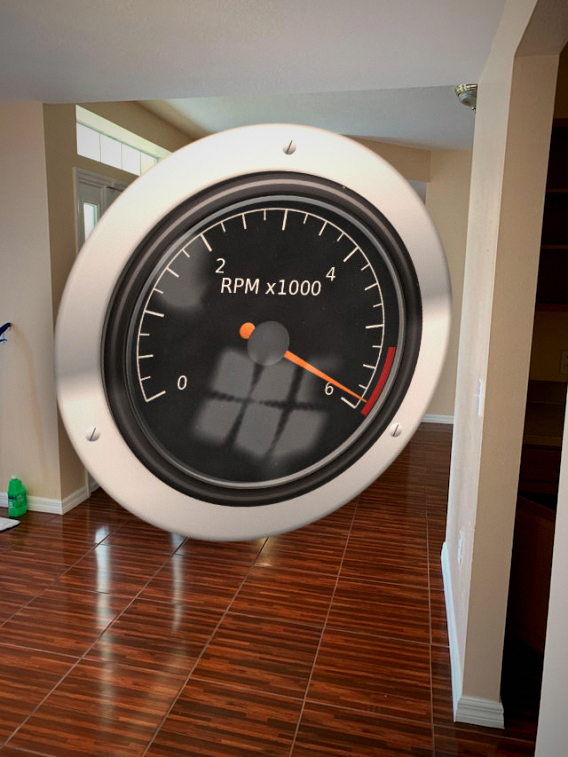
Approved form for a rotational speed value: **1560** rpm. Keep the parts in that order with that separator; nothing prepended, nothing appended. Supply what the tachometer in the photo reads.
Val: **5875** rpm
